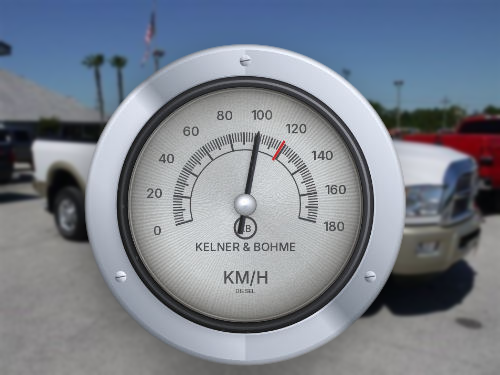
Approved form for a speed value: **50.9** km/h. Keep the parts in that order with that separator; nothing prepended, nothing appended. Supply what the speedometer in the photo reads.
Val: **100** km/h
